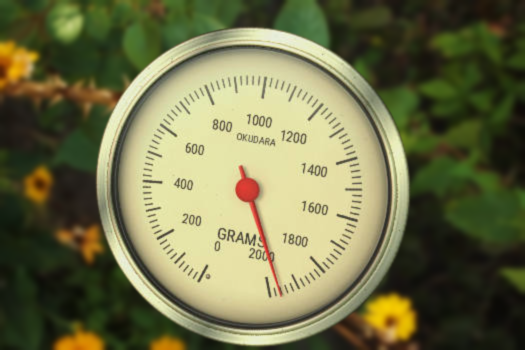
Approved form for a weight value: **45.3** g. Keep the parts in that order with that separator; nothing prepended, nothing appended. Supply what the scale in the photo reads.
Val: **1960** g
